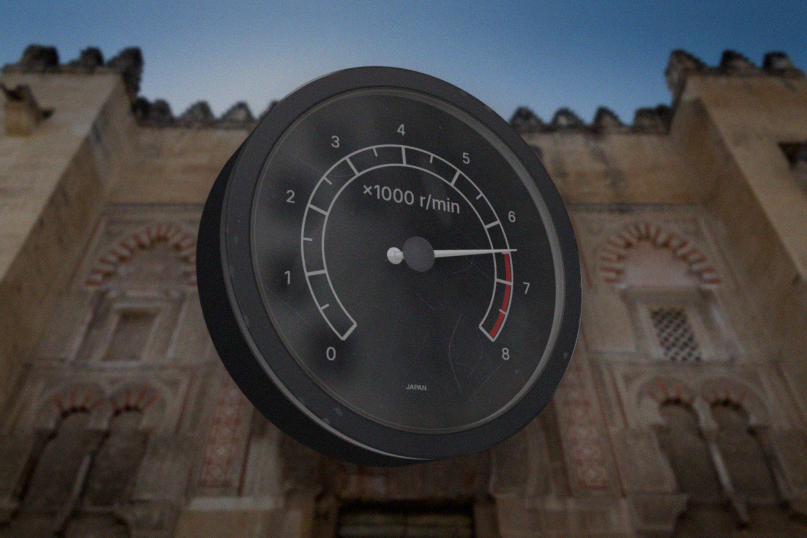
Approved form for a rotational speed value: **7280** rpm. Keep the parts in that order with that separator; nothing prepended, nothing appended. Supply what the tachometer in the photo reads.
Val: **6500** rpm
